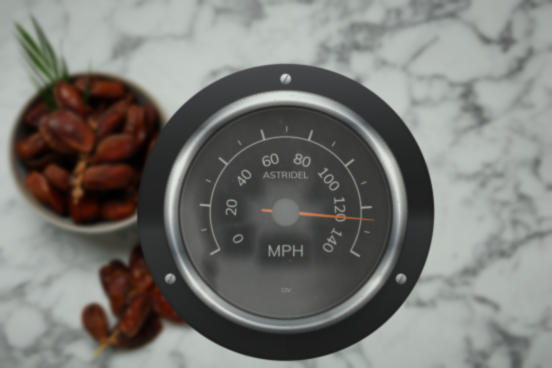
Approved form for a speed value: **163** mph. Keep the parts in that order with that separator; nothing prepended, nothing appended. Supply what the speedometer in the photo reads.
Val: **125** mph
